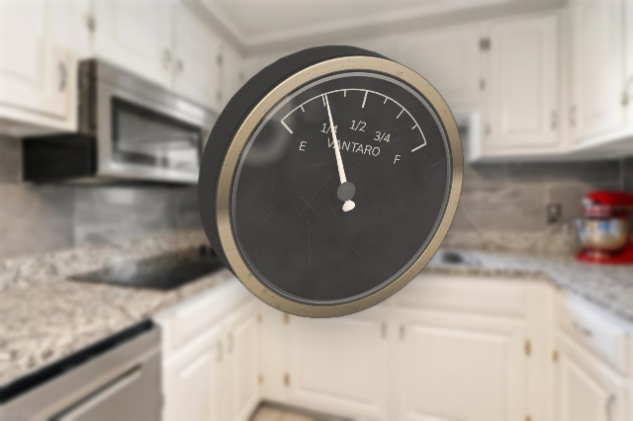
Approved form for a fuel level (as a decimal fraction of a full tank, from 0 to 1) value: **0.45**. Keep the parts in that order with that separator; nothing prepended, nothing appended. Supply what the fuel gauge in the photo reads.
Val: **0.25**
